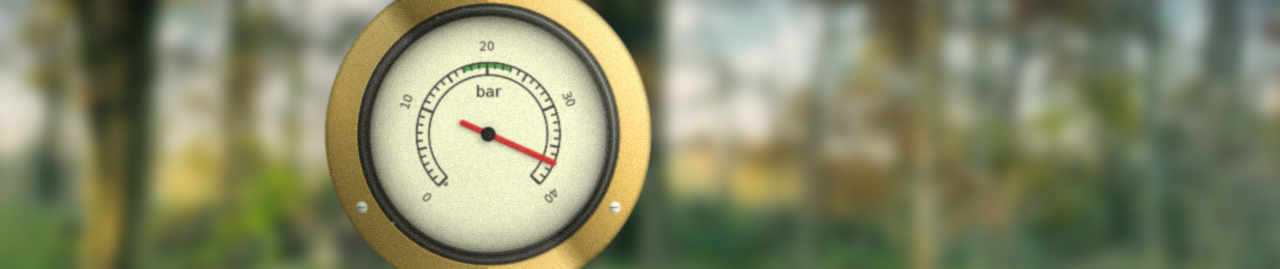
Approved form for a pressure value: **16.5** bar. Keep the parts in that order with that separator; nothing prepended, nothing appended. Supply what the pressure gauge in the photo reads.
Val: **37** bar
